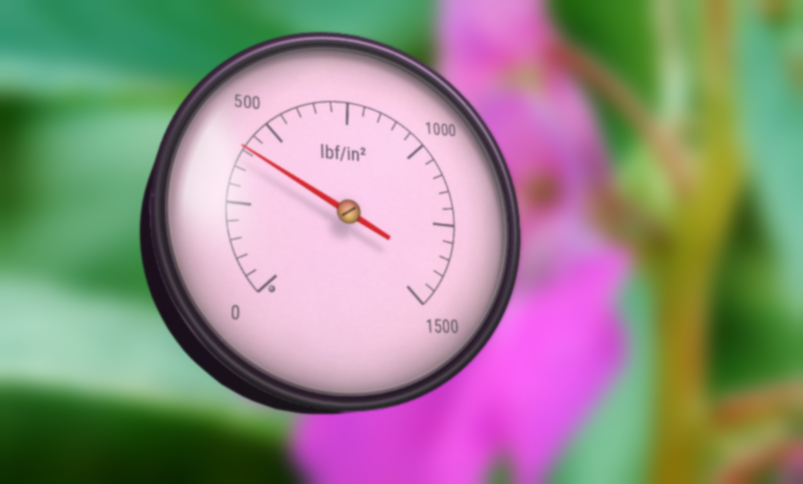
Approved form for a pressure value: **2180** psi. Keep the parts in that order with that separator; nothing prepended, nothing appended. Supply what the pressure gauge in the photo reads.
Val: **400** psi
